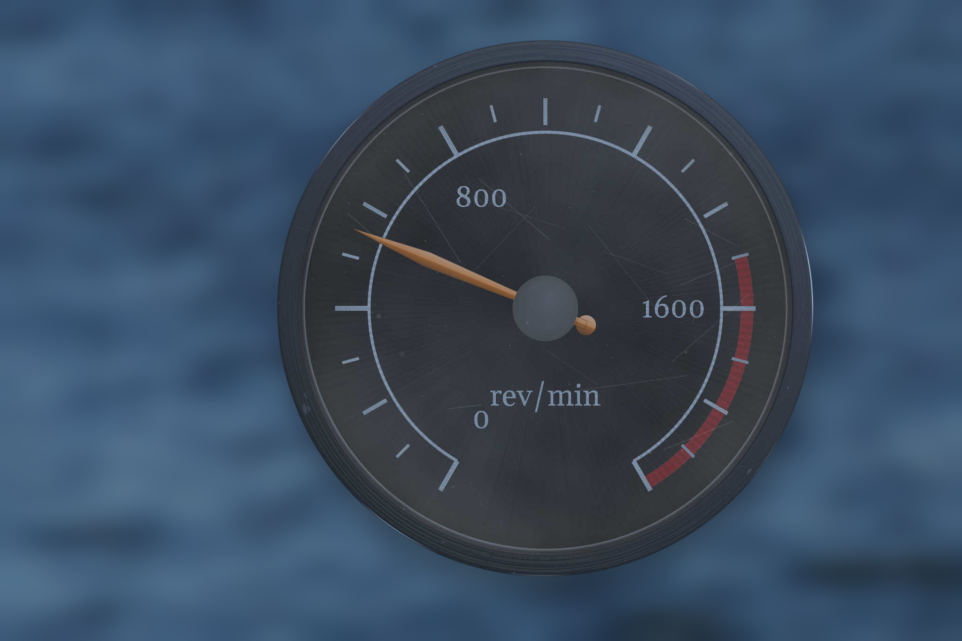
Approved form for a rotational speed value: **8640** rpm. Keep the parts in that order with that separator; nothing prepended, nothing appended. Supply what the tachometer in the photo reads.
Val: **550** rpm
